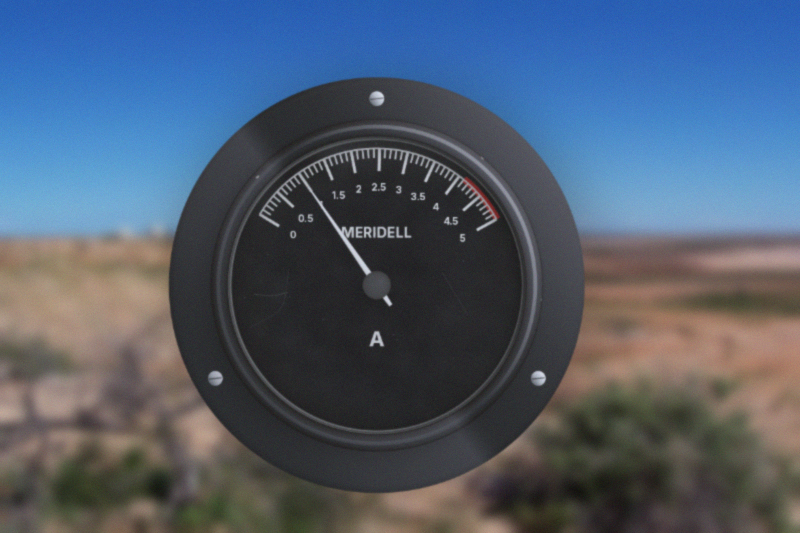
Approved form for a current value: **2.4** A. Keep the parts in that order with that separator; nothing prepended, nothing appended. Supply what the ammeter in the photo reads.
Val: **1** A
